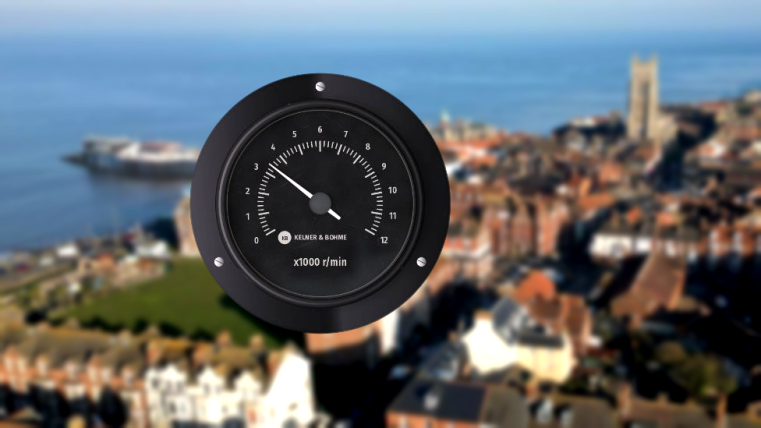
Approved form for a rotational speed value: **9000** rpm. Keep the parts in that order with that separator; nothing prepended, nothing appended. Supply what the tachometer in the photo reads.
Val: **3400** rpm
